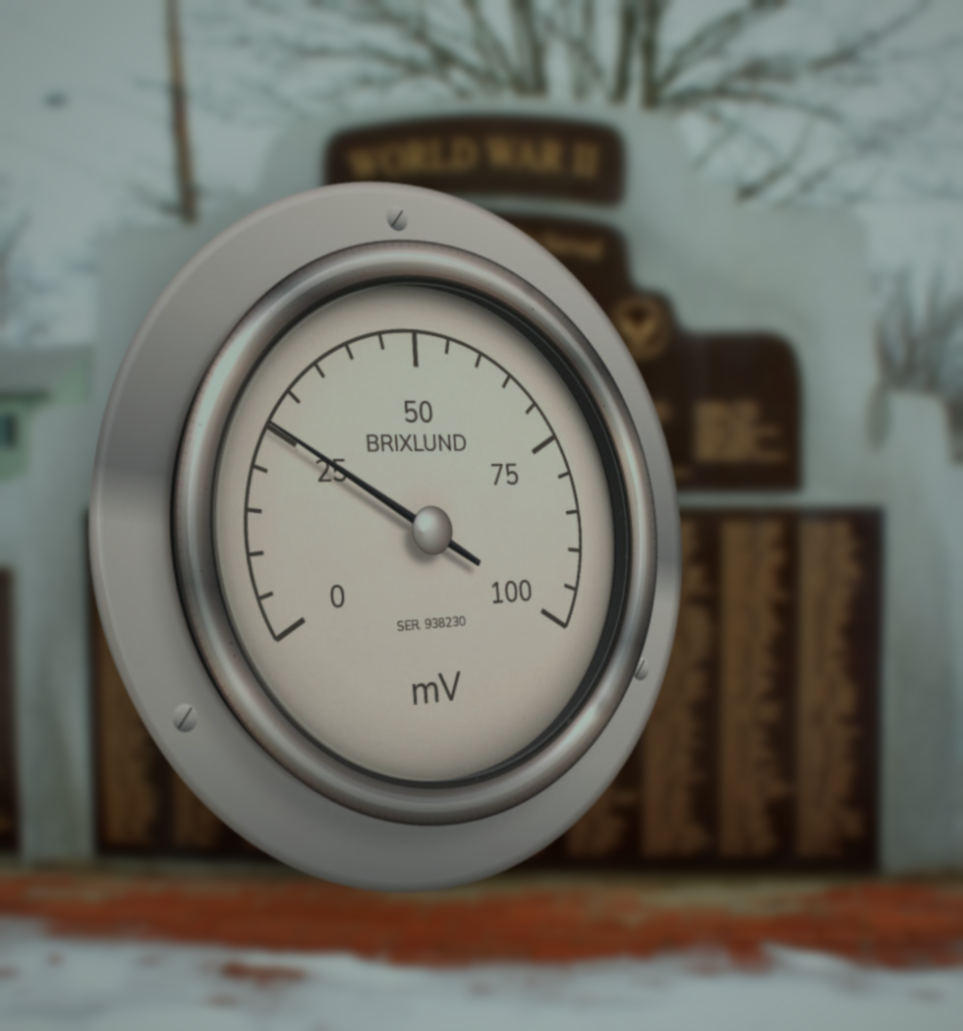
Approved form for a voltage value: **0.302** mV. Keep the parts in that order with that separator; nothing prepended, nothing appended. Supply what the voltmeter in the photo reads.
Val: **25** mV
